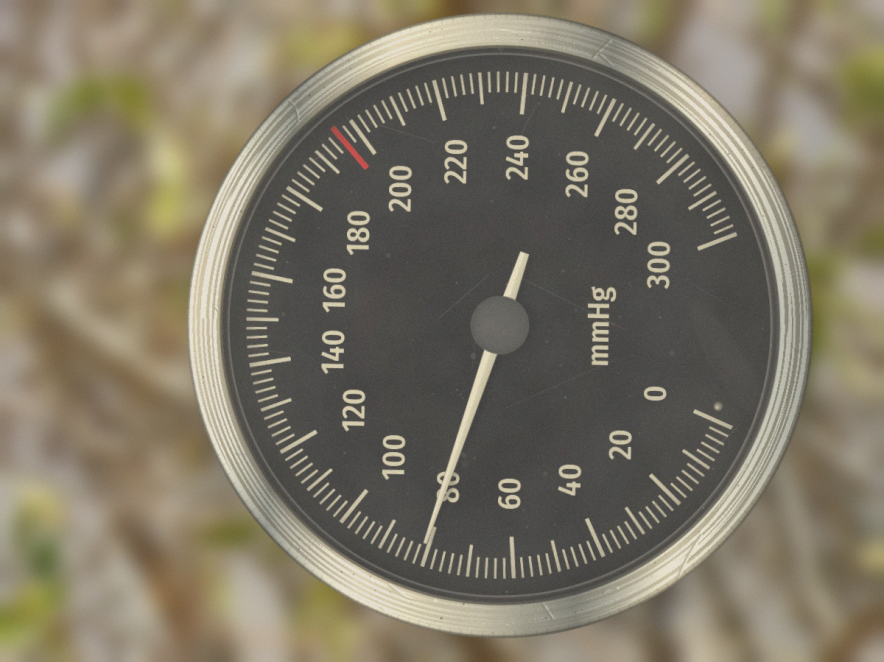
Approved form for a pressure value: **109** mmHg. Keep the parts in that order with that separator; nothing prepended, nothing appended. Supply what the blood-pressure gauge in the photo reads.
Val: **81** mmHg
